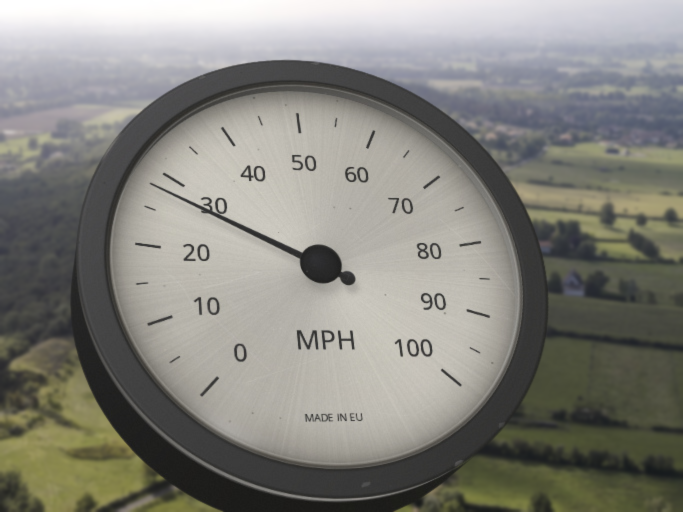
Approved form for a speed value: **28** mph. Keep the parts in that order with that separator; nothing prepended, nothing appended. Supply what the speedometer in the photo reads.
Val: **27.5** mph
